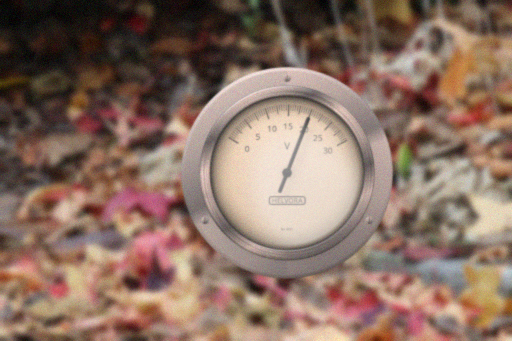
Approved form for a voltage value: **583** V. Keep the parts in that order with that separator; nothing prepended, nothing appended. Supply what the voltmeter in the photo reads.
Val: **20** V
